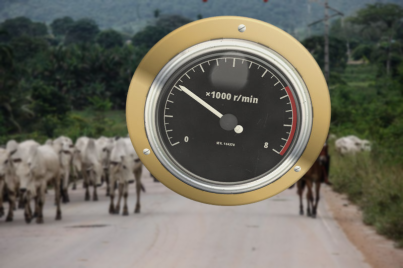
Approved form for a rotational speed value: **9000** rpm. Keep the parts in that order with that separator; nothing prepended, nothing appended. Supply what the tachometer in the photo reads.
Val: **2125** rpm
